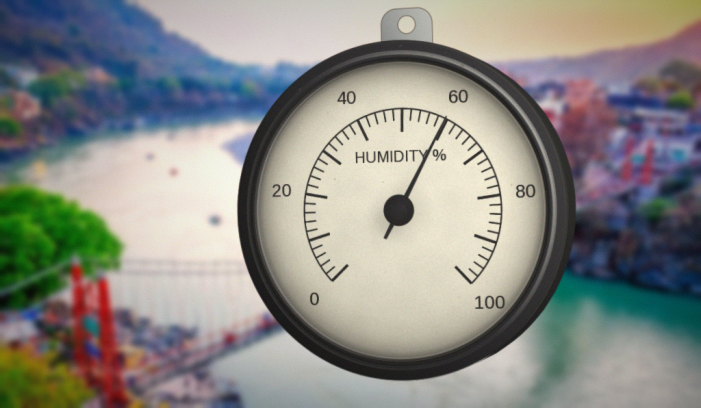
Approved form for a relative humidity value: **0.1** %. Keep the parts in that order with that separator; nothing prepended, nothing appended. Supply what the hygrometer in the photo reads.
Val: **60** %
